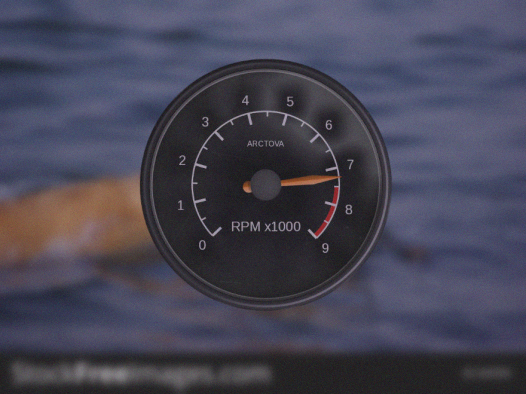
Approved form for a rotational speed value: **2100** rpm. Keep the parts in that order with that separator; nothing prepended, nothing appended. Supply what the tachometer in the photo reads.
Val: **7250** rpm
